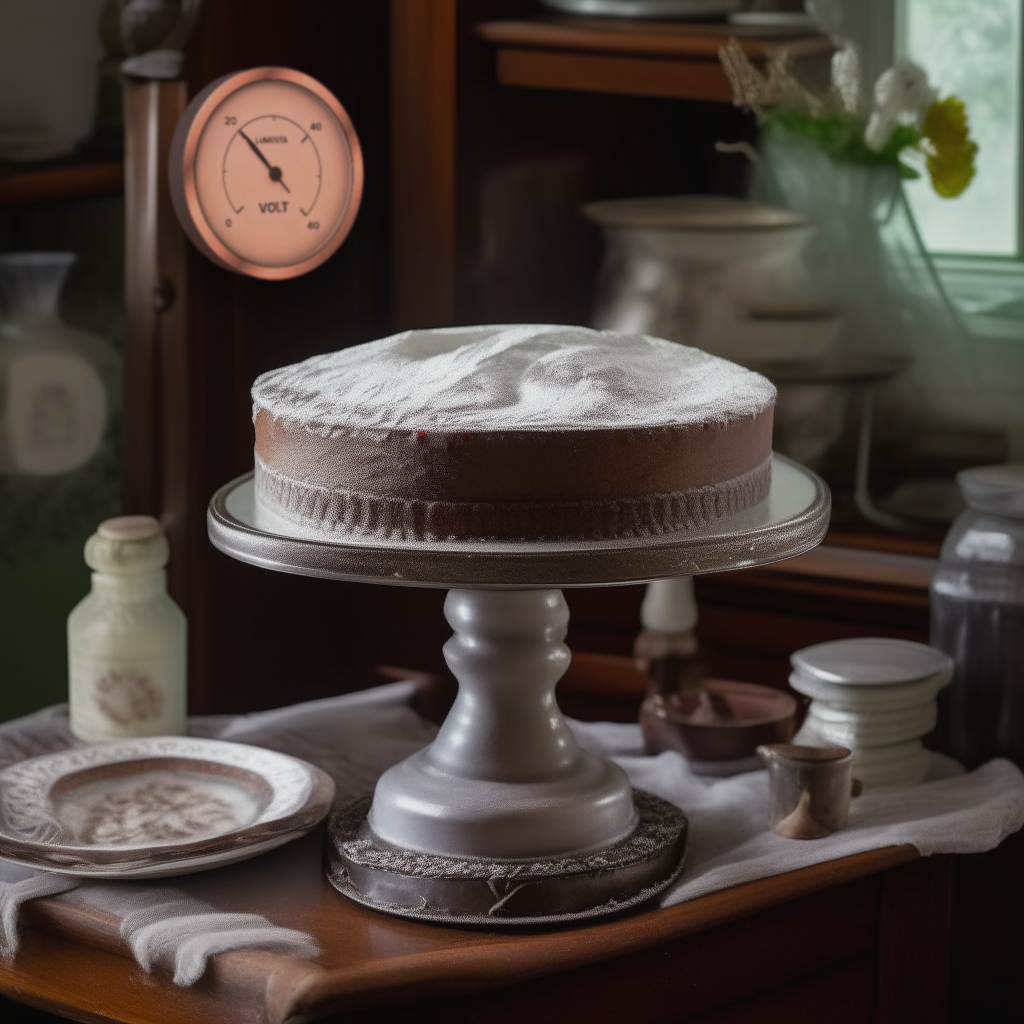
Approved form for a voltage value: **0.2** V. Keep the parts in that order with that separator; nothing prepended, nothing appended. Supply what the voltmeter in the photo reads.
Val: **20** V
